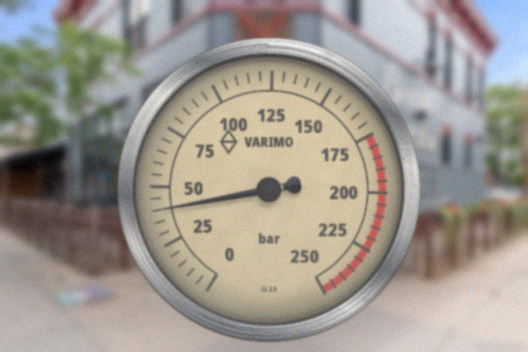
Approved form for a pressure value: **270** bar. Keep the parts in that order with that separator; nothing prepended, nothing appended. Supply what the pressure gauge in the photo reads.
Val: **40** bar
